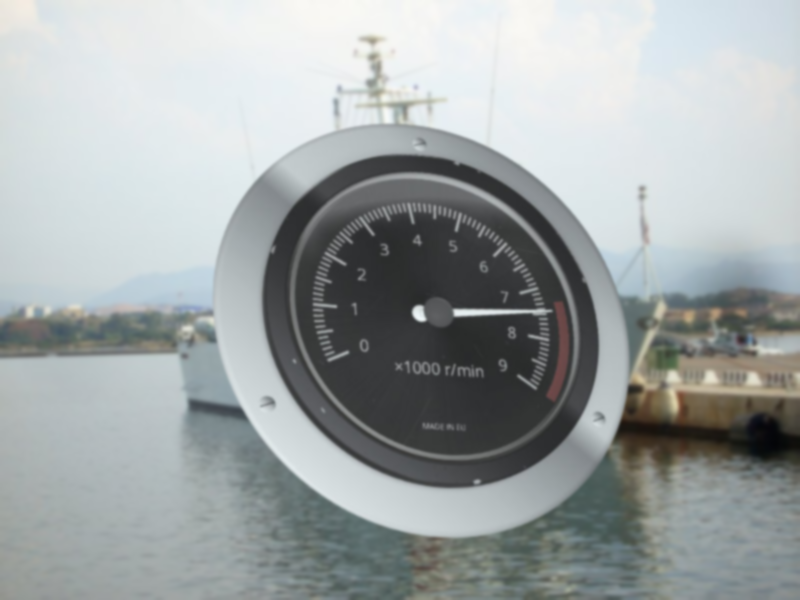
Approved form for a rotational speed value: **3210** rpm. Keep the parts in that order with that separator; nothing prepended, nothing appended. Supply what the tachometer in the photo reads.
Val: **7500** rpm
